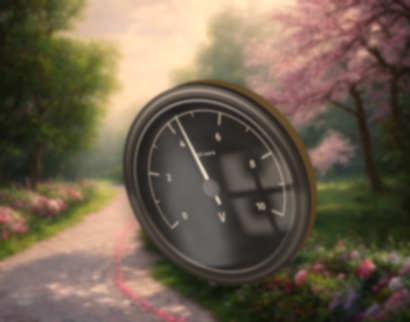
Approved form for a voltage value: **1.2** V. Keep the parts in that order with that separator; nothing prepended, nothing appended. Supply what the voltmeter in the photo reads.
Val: **4.5** V
